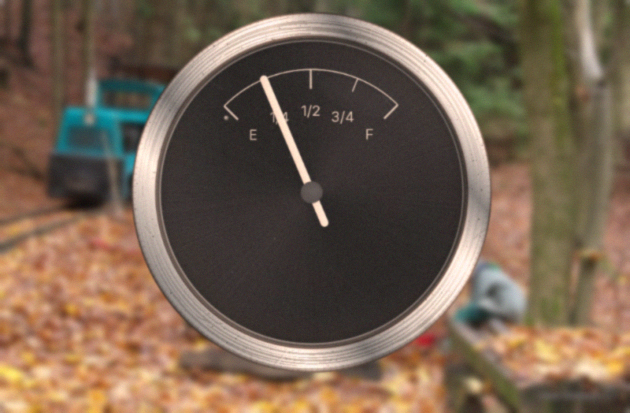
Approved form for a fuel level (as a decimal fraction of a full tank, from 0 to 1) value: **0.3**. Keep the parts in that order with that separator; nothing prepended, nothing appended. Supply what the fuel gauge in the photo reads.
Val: **0.25**
